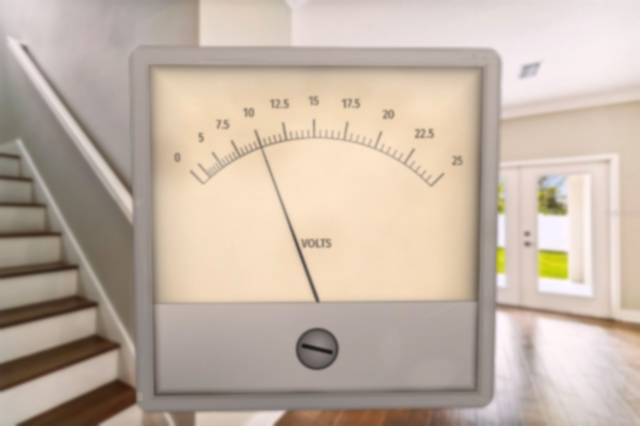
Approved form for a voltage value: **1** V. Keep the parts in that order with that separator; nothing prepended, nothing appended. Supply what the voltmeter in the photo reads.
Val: **10** V
